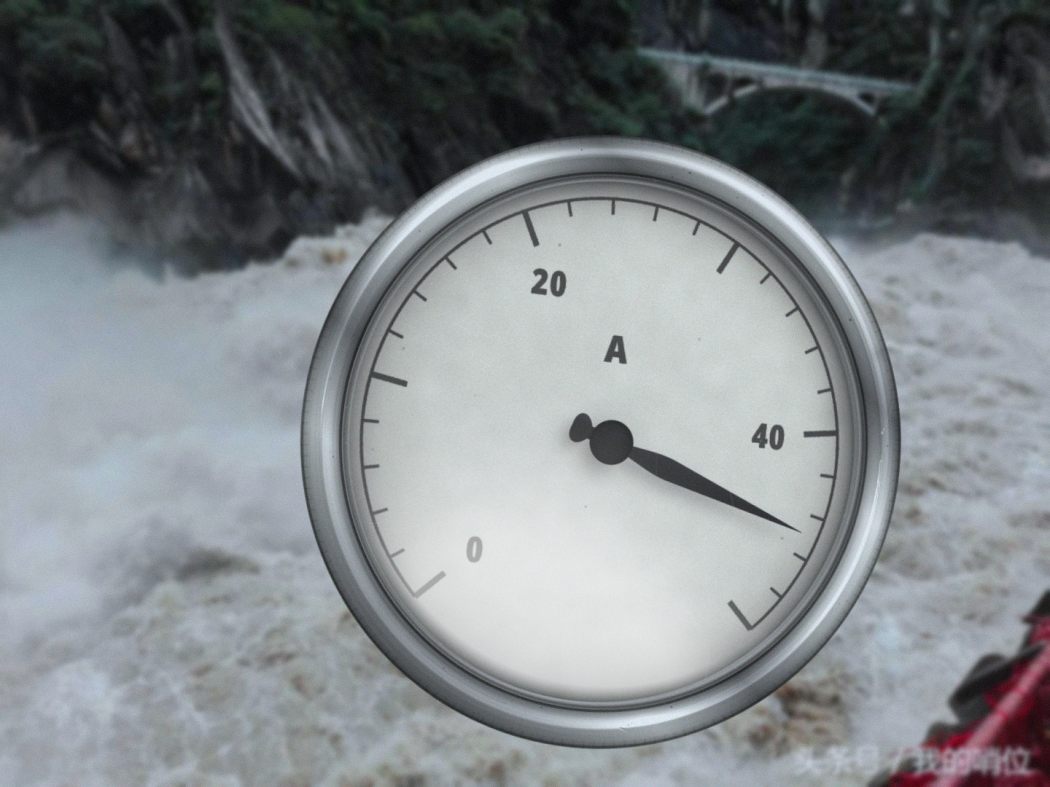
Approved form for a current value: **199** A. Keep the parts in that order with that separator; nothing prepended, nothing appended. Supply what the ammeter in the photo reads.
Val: **45** A
